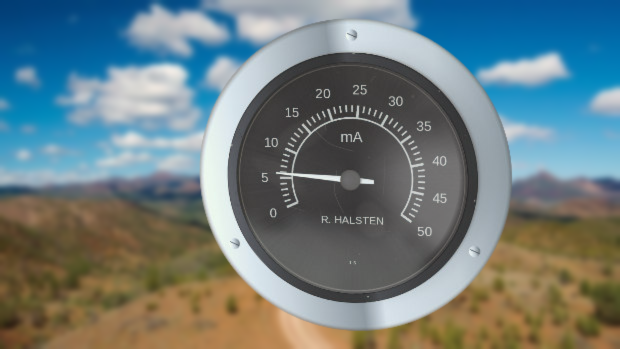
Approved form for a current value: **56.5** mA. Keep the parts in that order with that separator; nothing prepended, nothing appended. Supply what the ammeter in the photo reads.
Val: **6** mA
